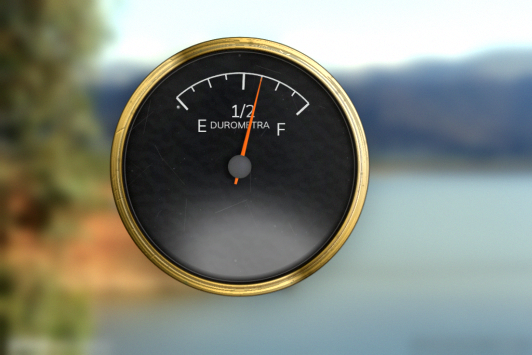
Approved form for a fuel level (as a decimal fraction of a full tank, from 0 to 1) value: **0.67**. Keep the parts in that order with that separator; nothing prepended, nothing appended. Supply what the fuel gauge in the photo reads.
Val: **0.625**
